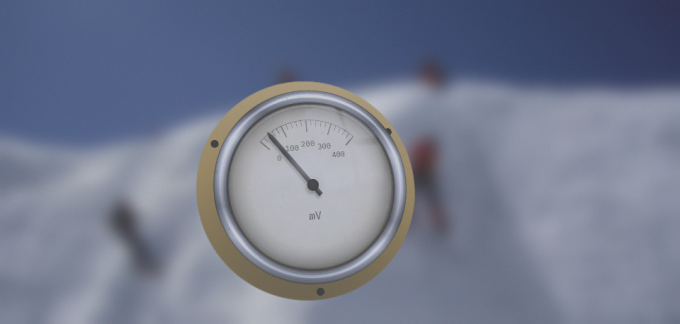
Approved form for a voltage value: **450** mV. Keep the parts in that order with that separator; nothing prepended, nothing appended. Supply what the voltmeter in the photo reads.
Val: **40** mV
